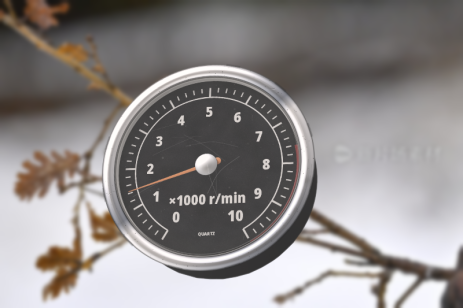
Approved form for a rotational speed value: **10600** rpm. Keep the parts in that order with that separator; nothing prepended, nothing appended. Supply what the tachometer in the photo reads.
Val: **1400** rpm
